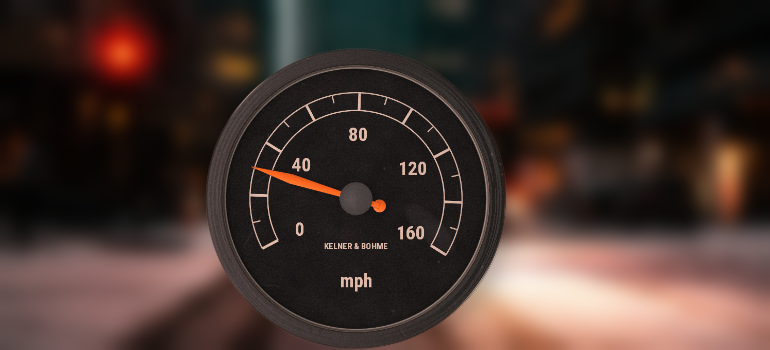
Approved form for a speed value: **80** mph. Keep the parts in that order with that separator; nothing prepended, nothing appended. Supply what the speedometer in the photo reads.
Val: **30** mph
